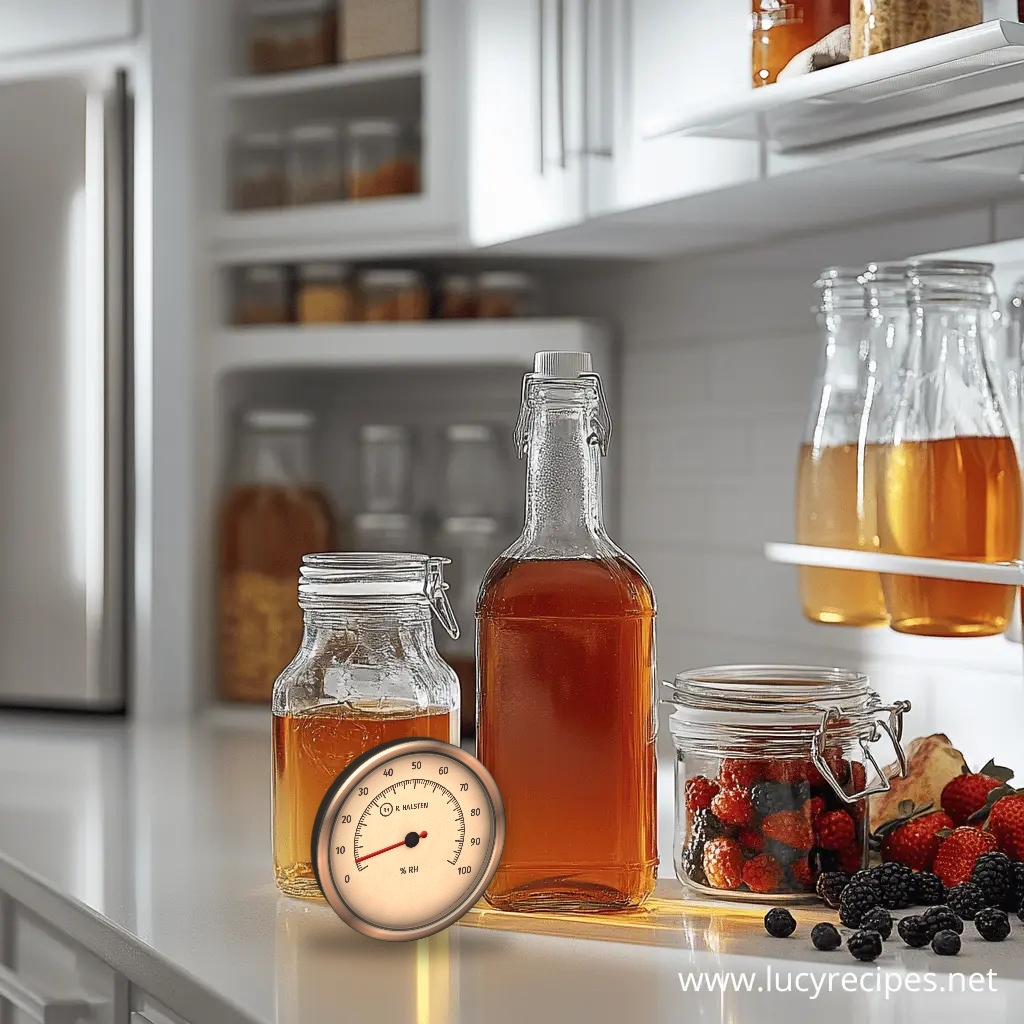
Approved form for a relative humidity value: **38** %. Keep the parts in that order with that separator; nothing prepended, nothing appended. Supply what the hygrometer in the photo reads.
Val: **5** %
